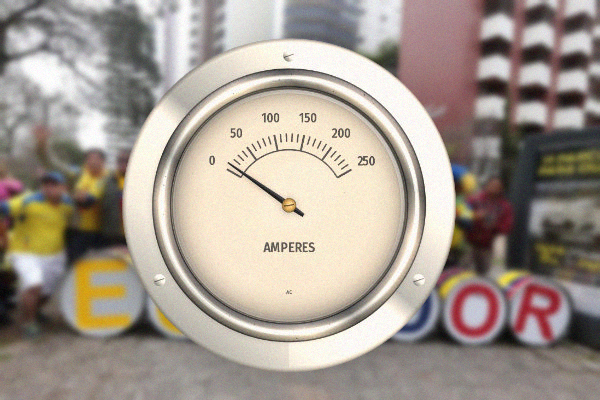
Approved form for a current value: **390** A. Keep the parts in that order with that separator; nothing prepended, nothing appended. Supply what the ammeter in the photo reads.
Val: **10** A
